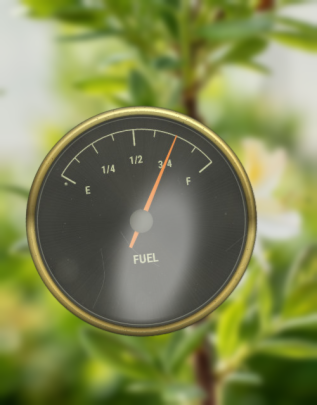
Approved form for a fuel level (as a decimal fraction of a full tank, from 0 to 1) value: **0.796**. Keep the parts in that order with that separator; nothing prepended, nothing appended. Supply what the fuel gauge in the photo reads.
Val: **0.75**
